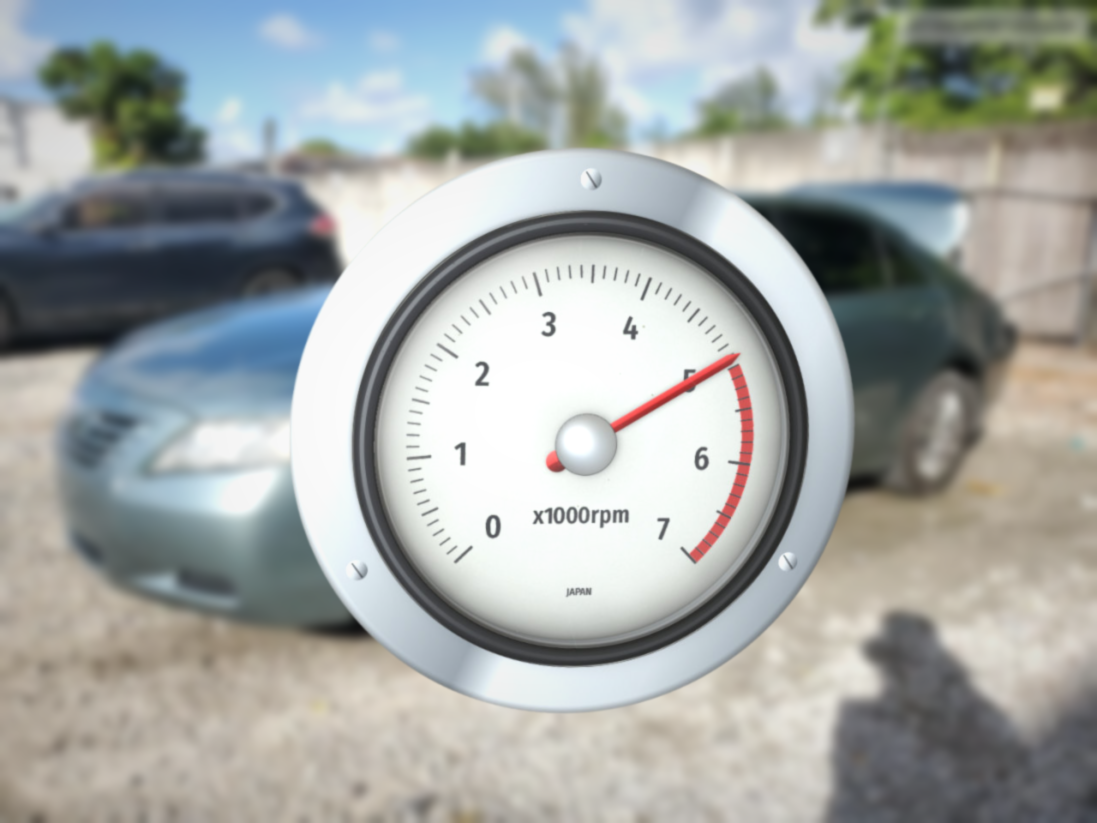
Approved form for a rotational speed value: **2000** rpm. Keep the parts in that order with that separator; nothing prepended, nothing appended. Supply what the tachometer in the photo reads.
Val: **5000** rpm
